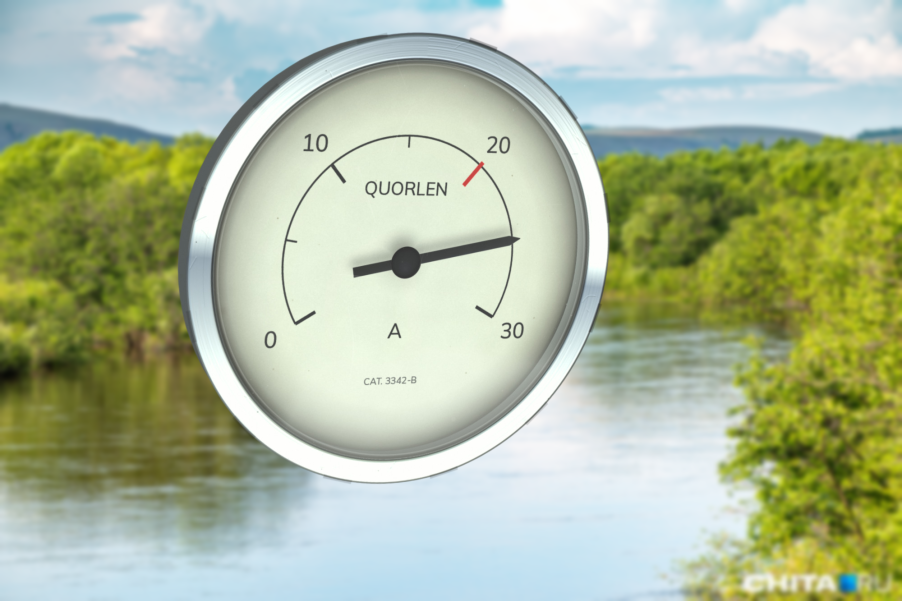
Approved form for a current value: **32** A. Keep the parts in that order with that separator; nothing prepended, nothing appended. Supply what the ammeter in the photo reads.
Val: **25** A
